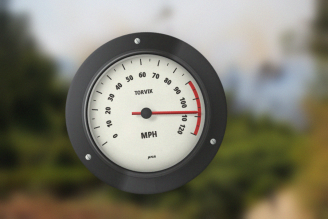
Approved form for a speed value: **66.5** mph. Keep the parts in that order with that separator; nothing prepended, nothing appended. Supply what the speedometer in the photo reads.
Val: **107.5** mph
